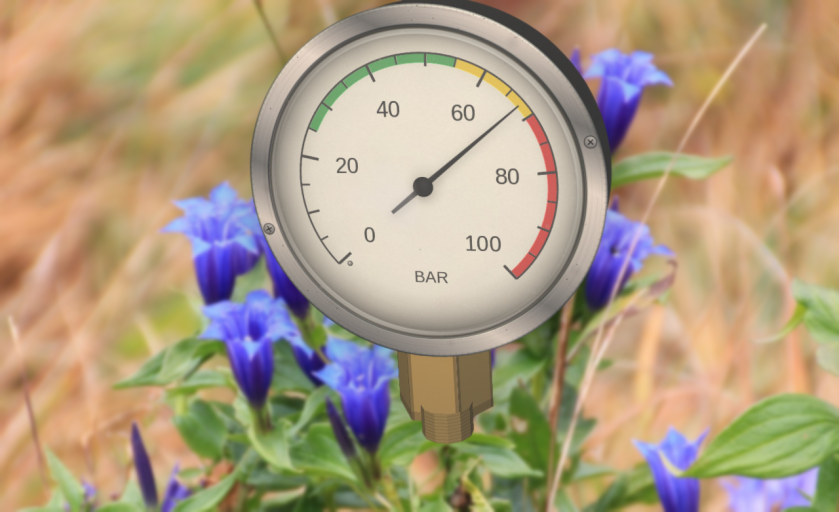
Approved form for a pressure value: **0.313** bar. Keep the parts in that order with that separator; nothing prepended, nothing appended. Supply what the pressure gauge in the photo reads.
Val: **67.5** bar
